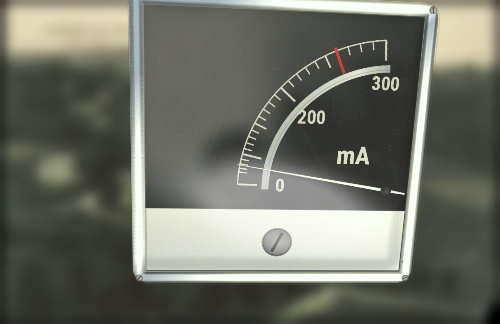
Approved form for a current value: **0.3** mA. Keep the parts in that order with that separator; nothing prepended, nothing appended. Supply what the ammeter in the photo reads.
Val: **80** mA
